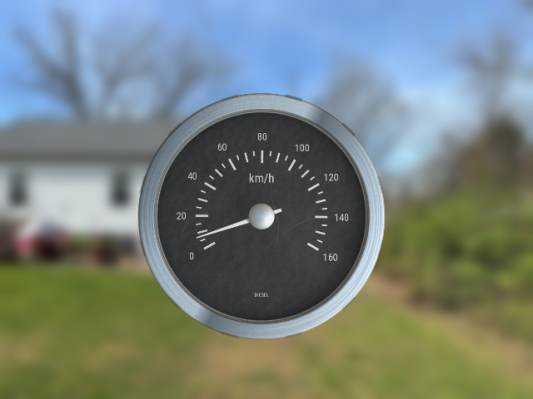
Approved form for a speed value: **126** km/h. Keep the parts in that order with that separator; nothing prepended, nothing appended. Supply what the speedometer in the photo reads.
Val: **7.5** km/h
